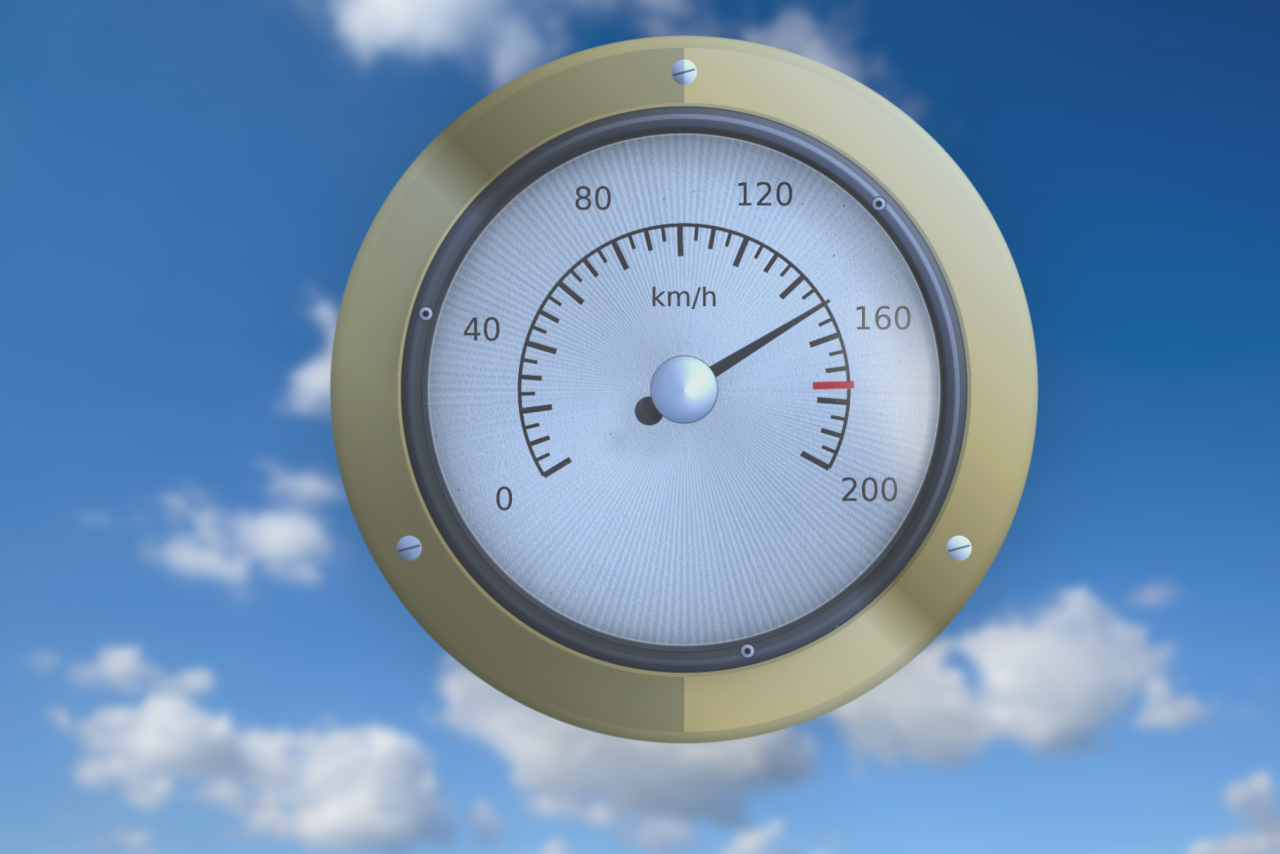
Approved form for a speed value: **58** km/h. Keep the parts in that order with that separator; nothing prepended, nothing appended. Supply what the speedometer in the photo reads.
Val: **150** km/h
